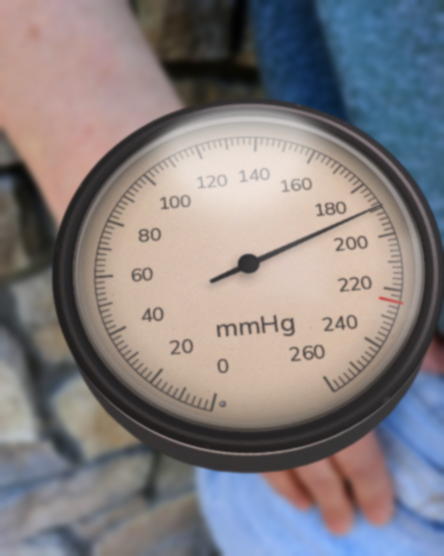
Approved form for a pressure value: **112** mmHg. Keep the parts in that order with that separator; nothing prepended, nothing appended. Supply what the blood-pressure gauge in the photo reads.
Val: **190** mmHg
